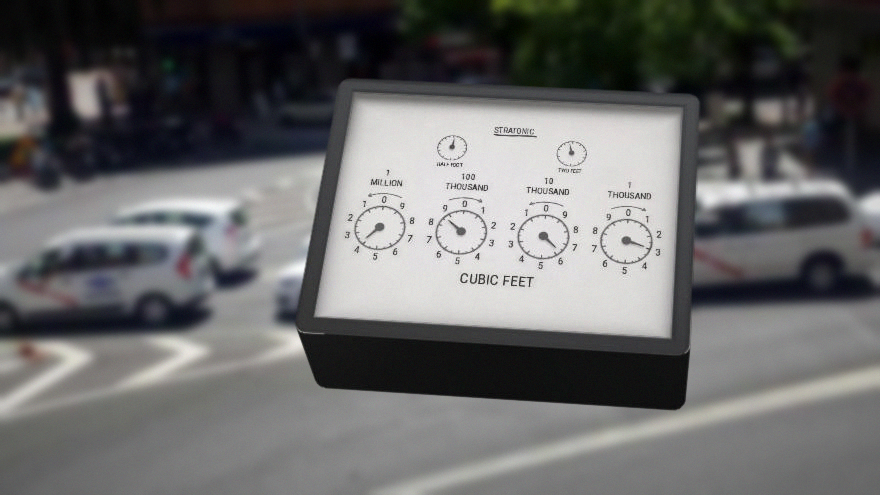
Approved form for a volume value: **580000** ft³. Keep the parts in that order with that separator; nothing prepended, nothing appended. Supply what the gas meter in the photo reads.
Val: **386300** ft³
